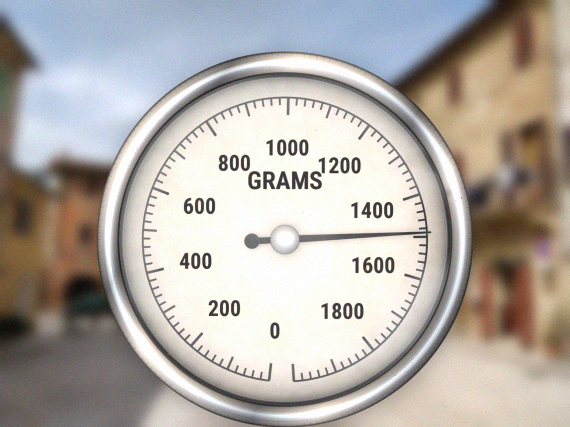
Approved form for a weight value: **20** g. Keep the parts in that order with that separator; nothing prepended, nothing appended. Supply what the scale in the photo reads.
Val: **1490** g
